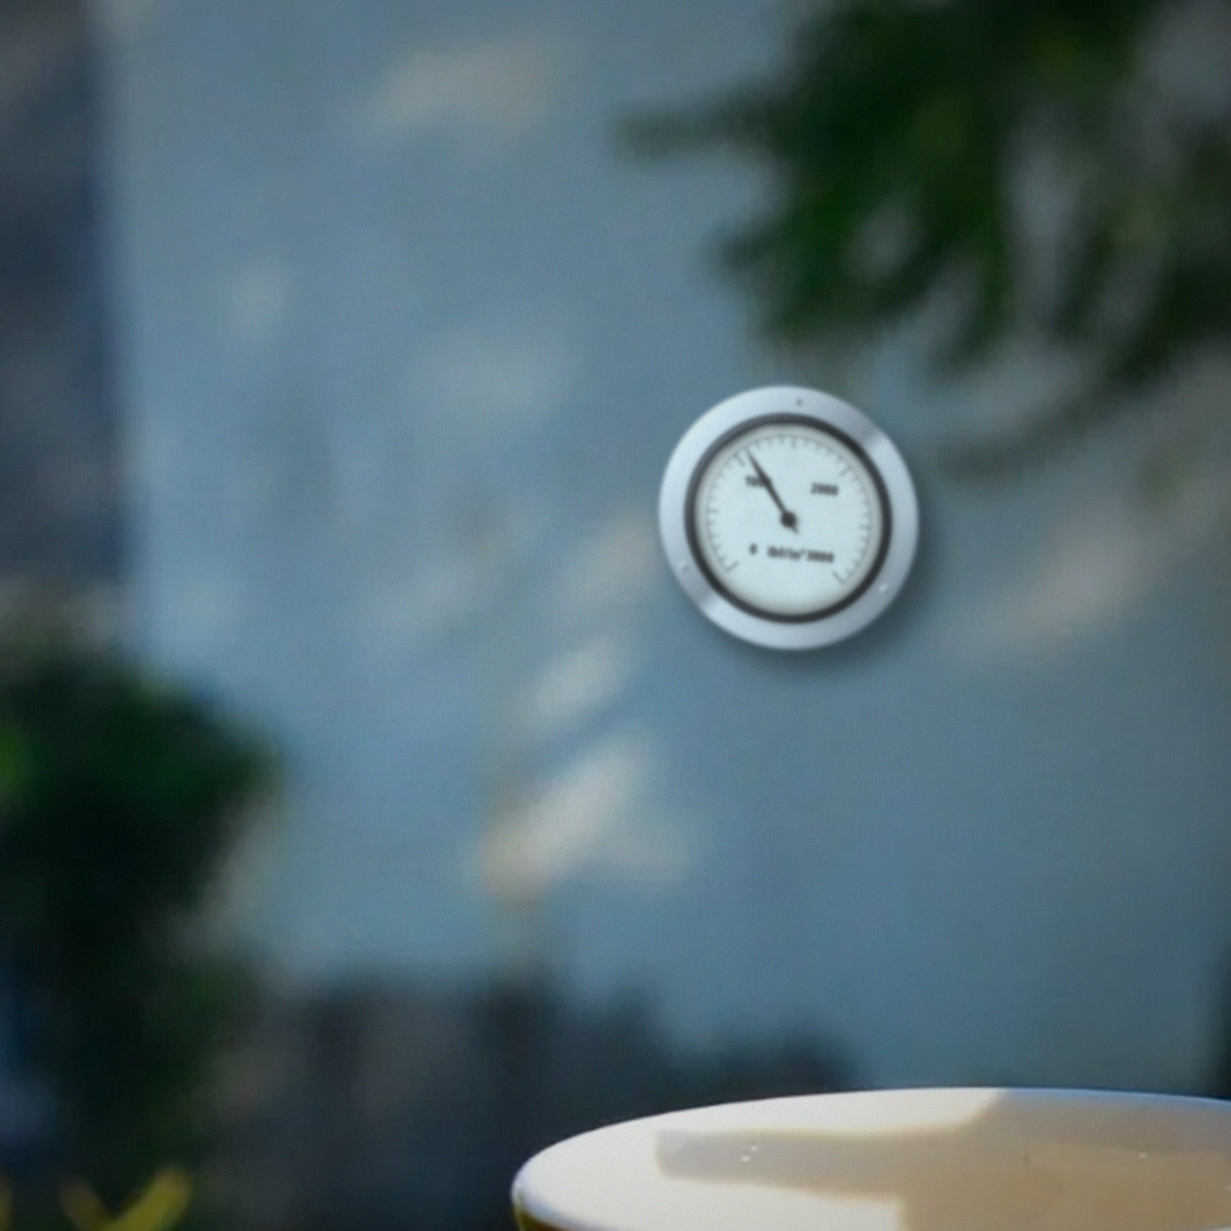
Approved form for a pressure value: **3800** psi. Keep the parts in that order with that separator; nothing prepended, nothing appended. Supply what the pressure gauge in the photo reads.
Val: **1100** psi
